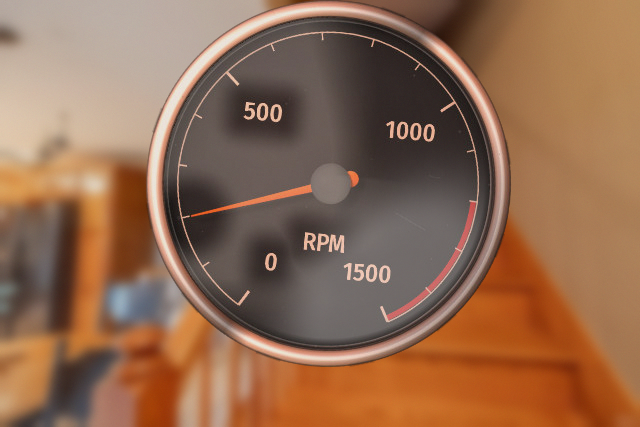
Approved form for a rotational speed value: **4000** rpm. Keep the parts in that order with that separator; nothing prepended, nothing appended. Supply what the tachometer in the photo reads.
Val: **200** rpm
